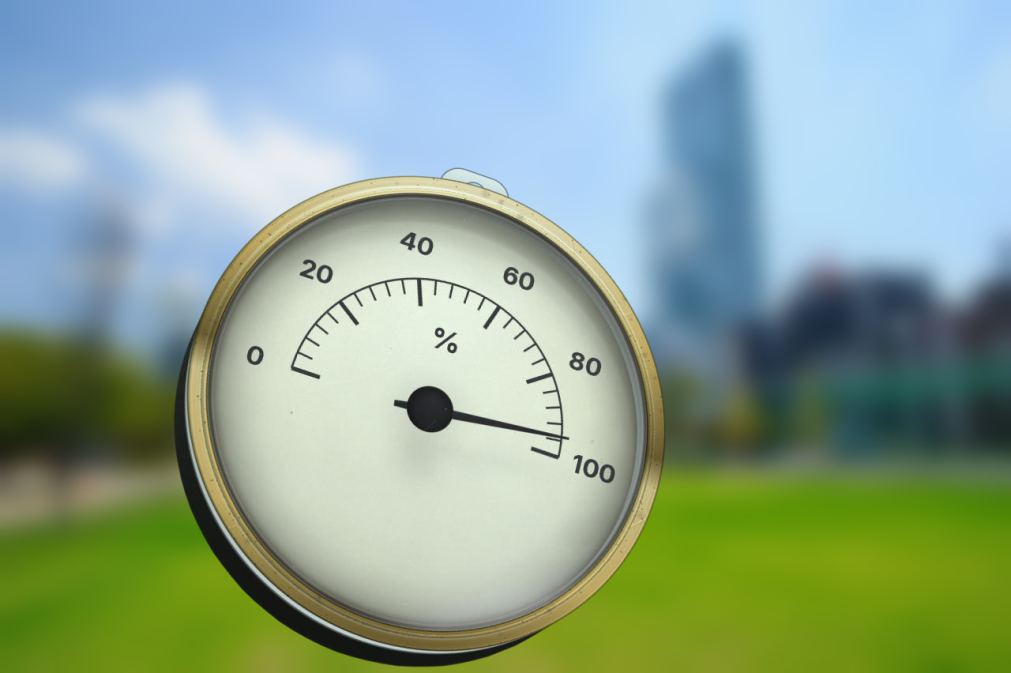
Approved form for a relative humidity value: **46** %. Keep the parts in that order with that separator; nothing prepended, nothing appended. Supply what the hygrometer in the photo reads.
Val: **96** %
